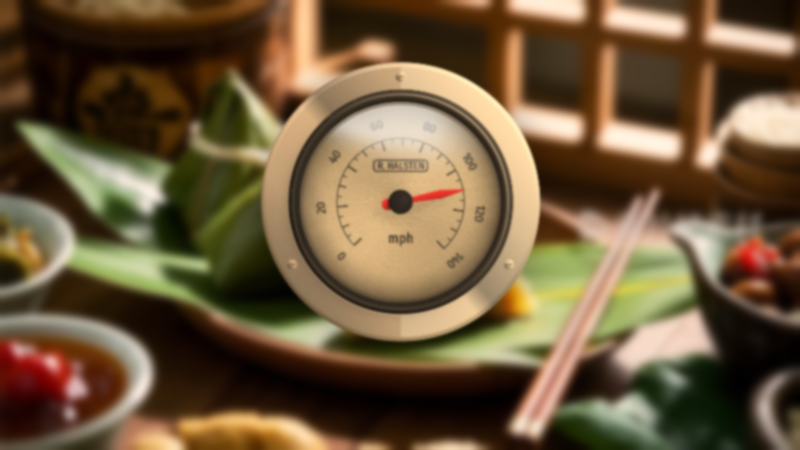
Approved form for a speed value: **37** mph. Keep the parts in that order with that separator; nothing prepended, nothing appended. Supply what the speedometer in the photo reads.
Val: **110** mph
